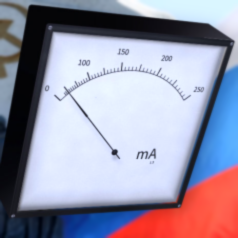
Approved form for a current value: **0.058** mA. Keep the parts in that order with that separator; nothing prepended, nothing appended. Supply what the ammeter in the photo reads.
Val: **50** mA
